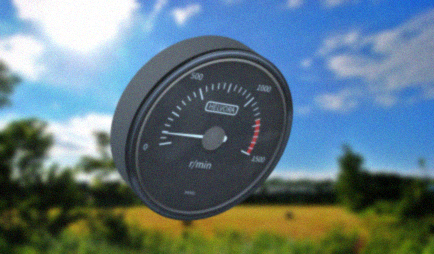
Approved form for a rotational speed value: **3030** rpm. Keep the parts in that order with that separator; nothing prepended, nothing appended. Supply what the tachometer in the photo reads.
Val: **100** rpm
